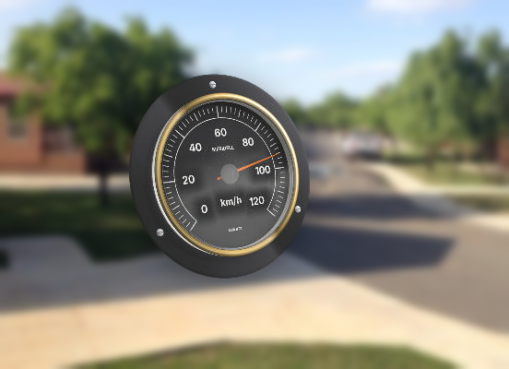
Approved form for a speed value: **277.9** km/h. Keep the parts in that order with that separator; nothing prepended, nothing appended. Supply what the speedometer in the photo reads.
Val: **94** km/h
